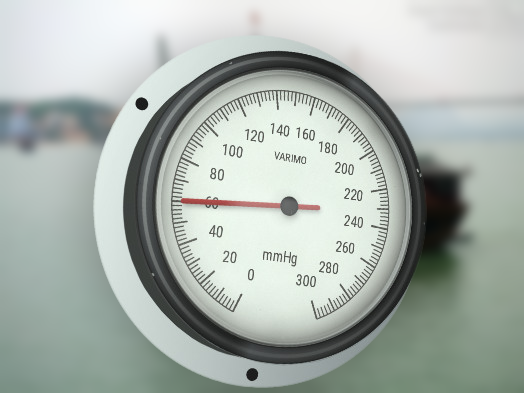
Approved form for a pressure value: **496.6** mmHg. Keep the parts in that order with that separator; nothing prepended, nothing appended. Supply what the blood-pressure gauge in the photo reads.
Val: **60** mmHg
